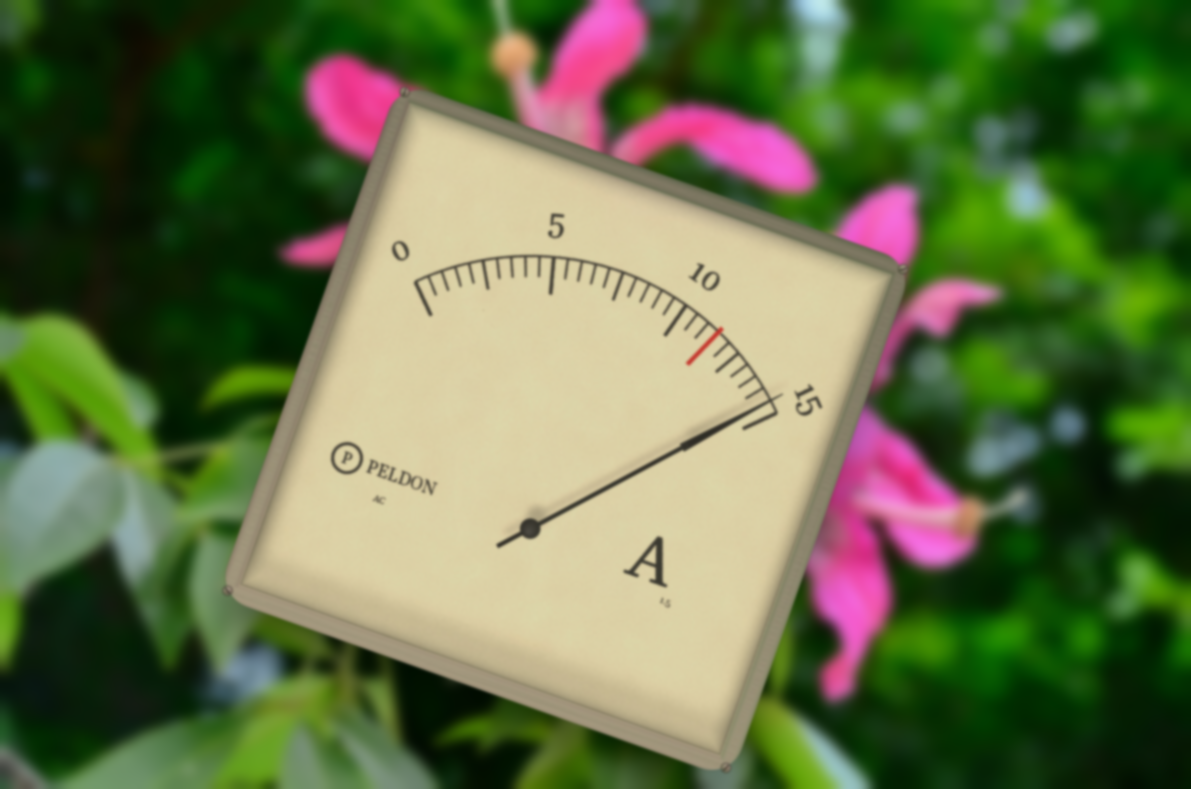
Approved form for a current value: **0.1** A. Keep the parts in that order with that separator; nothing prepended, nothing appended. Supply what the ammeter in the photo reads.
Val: **14.5** A
